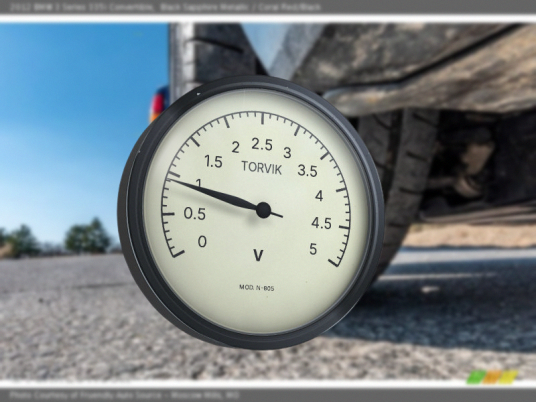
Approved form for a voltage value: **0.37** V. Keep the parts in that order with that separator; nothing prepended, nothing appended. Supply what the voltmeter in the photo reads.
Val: **0.9** V
